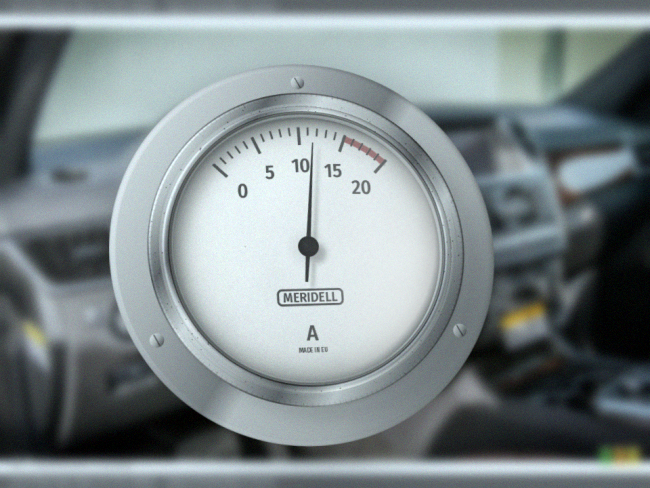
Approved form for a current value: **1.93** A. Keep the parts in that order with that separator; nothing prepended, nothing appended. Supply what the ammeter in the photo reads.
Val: **11.5** A
